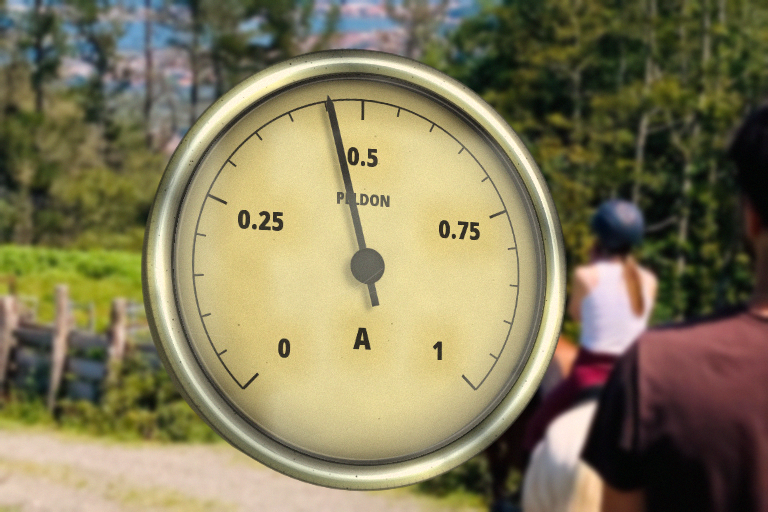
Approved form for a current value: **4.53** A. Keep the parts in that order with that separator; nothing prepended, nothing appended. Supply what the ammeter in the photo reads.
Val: **0.45** A
